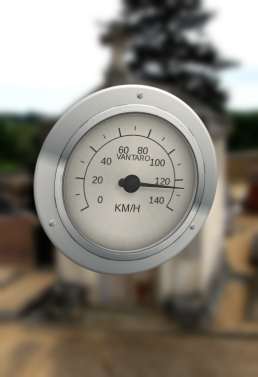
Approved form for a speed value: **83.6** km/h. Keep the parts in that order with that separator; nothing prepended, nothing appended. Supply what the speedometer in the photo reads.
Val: **125** km/h
